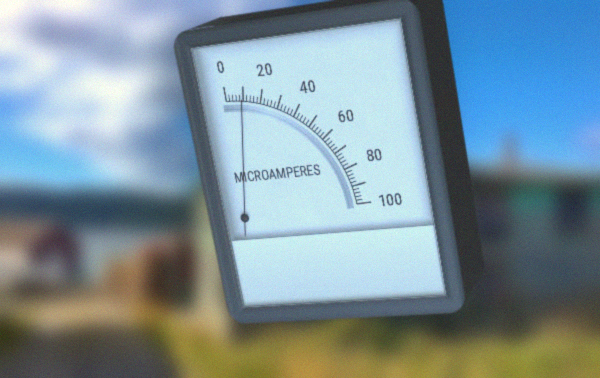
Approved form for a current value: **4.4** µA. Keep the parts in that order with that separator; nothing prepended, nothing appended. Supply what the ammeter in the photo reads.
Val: **10** µA
